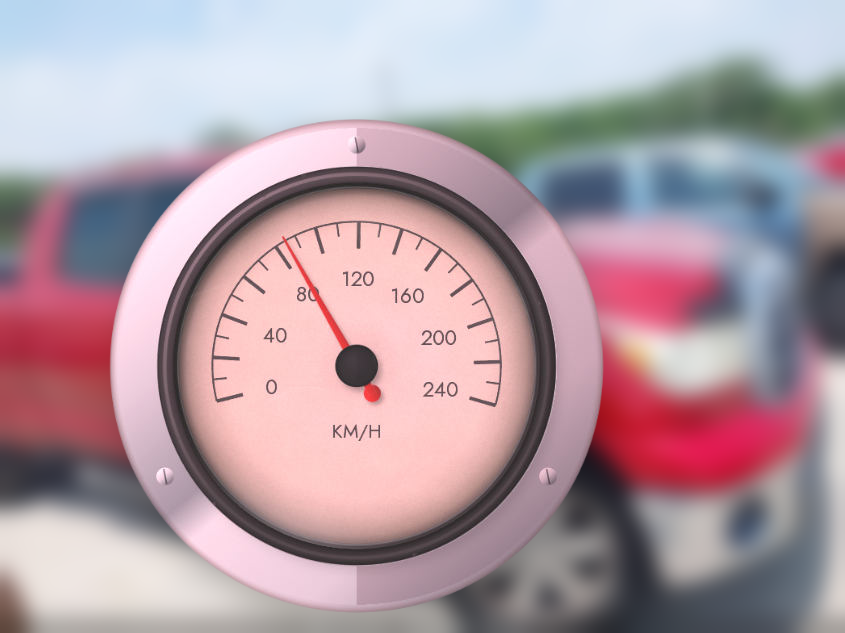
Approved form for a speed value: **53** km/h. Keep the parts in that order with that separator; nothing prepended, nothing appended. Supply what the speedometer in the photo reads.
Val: **85** km/h
